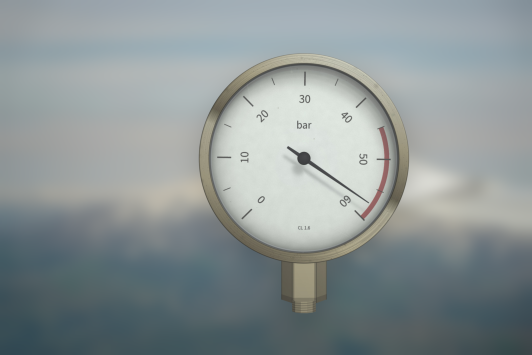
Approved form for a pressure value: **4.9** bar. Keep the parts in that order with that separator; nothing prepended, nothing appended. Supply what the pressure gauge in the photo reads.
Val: **57.5** bar
